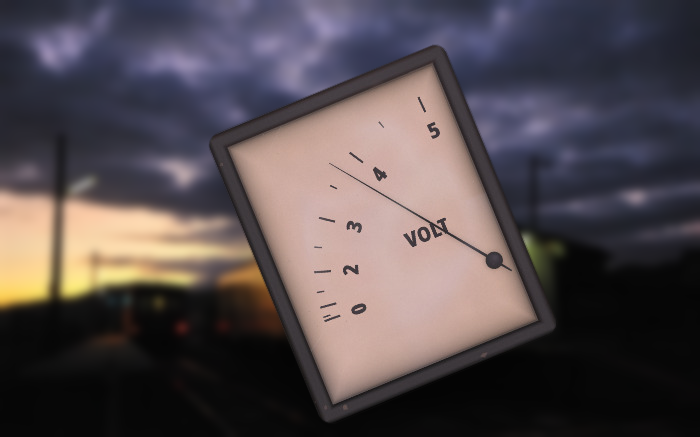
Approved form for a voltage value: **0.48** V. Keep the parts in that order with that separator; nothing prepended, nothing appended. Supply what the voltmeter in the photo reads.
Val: **3.75** V
